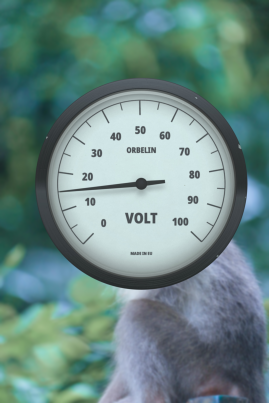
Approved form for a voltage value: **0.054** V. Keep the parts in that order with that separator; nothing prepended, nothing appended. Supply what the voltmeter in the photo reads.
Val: **15** V
